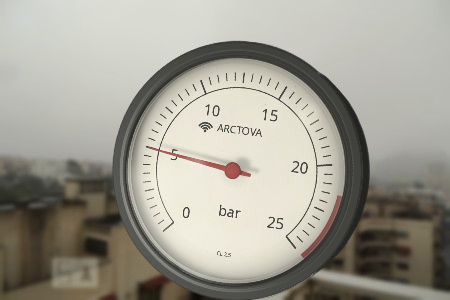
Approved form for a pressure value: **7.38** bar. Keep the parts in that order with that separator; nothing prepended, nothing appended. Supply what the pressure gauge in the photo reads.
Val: **5** bar
